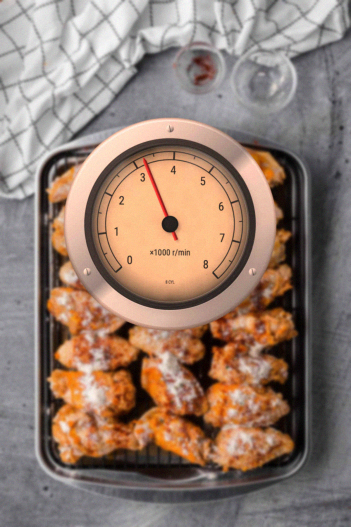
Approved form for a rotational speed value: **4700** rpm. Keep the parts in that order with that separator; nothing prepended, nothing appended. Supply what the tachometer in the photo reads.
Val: **3250** rpm
